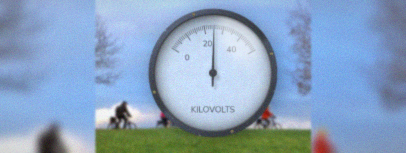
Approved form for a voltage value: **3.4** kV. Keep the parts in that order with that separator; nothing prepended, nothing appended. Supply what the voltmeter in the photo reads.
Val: **25** kV
